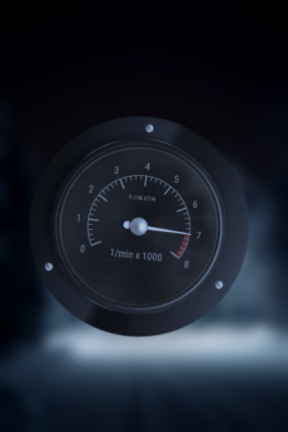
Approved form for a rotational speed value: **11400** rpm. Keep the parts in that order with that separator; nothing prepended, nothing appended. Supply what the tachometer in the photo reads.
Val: **7000** rpm
